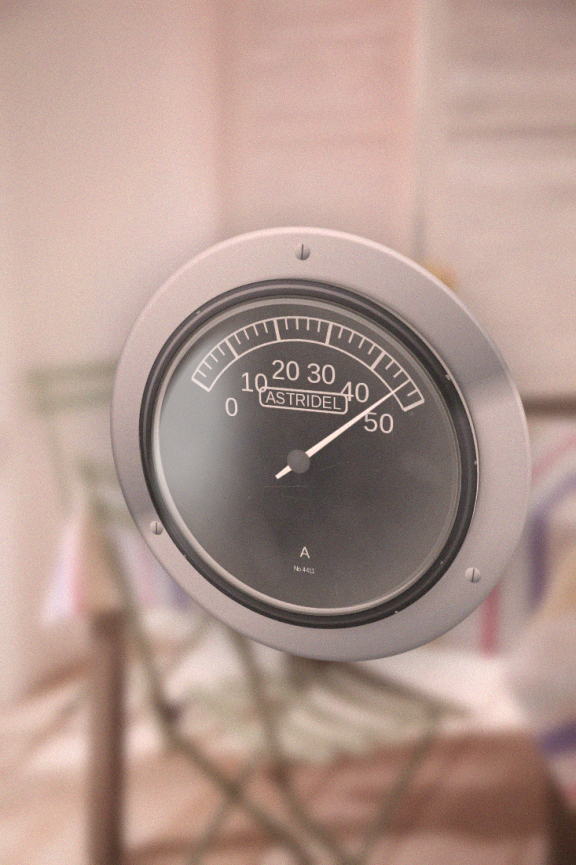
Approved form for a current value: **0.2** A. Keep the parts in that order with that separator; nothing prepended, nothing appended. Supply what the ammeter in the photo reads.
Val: **46** A
